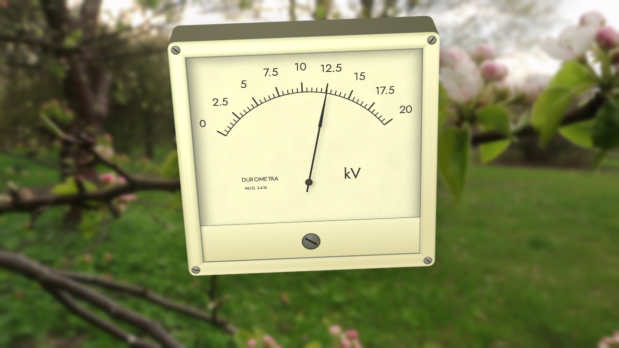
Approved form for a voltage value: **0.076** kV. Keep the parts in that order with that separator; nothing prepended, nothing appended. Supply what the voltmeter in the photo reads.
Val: **12.5** kV
